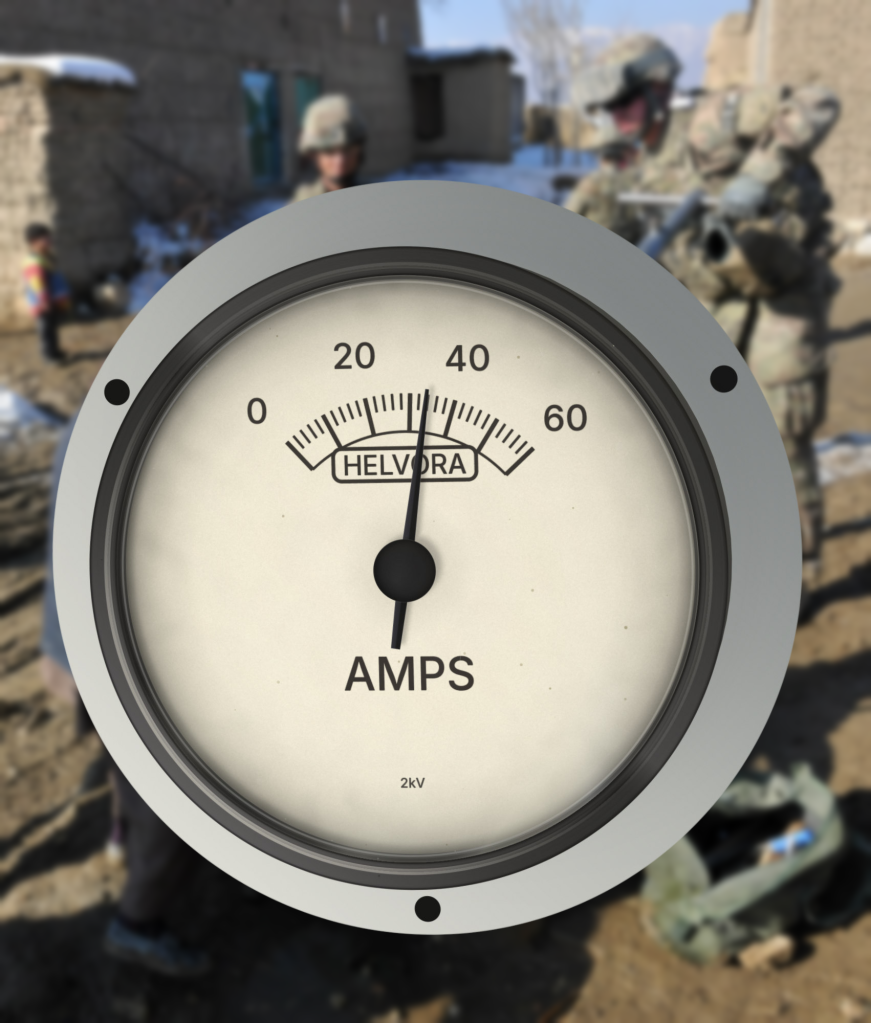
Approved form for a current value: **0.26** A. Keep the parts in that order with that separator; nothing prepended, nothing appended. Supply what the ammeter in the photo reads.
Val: **34** A
